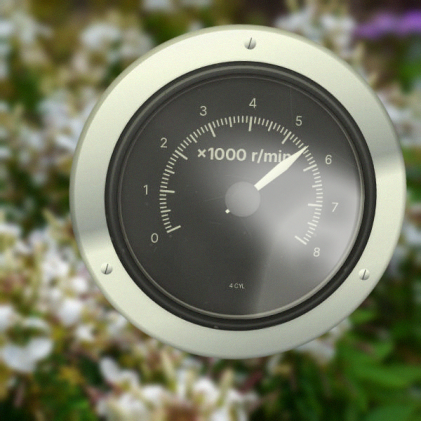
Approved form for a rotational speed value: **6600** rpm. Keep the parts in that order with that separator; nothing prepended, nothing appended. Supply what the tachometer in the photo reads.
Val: **5500** rpm
